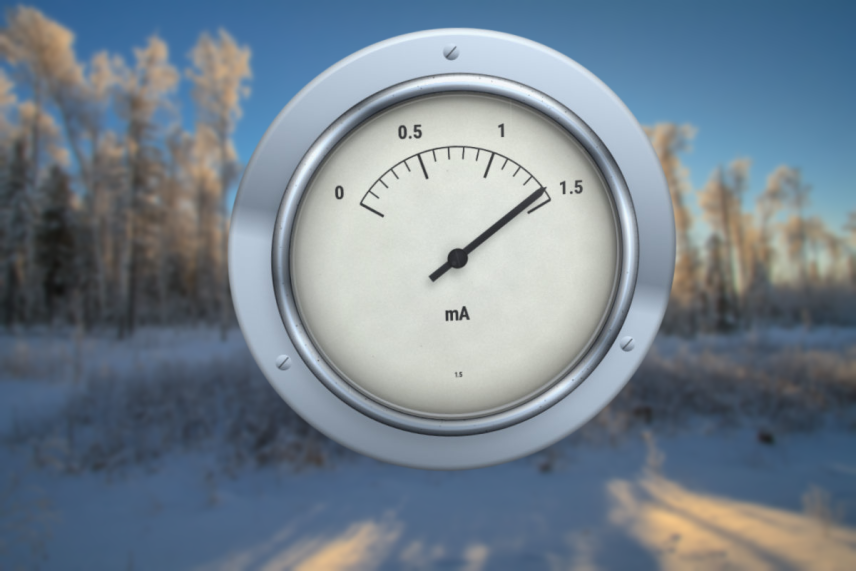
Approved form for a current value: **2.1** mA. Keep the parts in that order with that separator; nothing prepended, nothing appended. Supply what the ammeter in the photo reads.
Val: **1.4** mA
